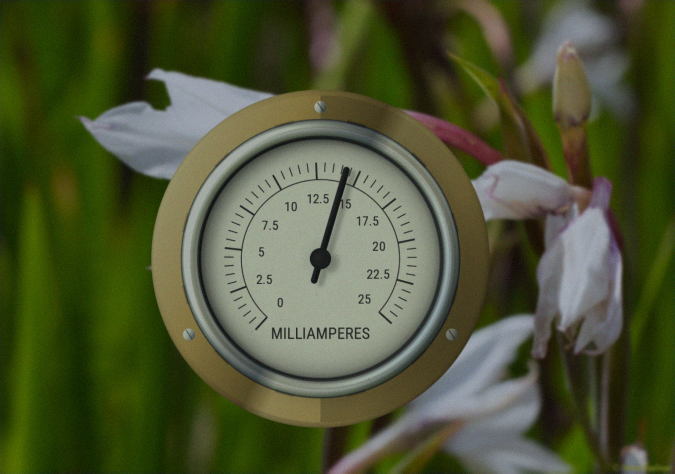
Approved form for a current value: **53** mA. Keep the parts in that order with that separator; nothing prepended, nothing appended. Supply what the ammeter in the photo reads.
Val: **14.25** mA
